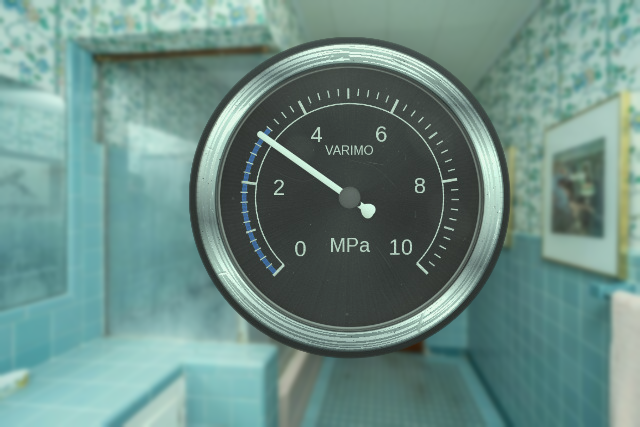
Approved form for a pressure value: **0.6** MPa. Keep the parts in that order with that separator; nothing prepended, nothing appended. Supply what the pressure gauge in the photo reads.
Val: **3** MPa
